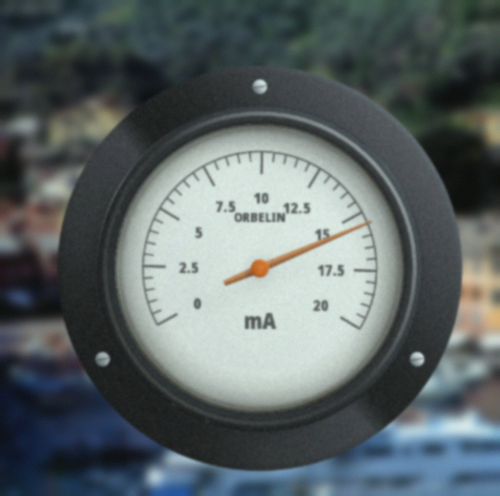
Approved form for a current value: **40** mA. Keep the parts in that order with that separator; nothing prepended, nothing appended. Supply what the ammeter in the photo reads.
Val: **15.5** mA
